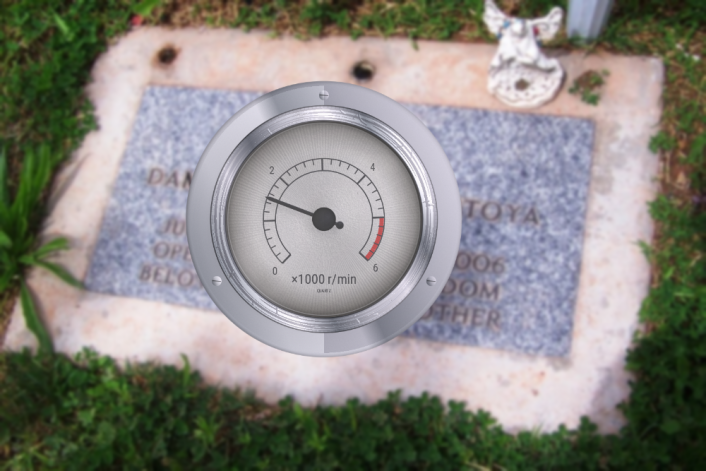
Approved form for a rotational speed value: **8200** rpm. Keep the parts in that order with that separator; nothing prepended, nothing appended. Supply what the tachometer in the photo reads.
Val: **1500** rpm
